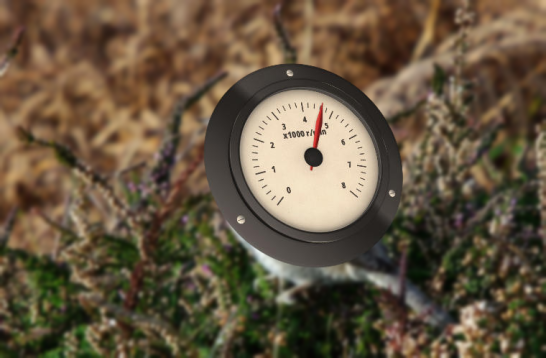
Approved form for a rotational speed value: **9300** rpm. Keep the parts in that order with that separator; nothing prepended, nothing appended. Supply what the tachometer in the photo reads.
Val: **4600** rpm
